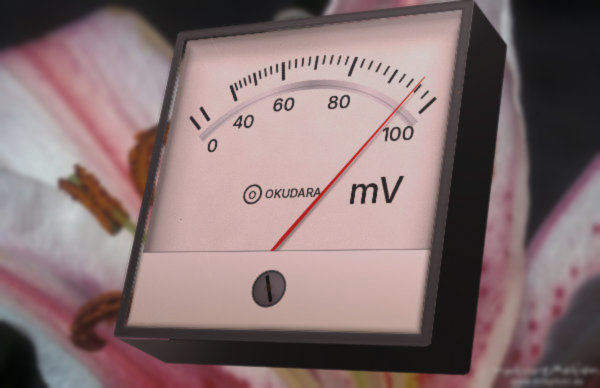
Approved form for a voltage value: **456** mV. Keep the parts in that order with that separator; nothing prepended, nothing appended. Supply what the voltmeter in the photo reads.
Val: **96** mV
